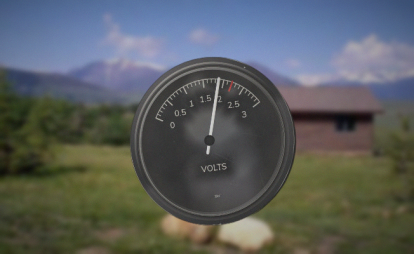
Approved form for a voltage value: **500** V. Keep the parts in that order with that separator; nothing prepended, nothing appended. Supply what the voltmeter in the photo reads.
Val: **1.9** V
